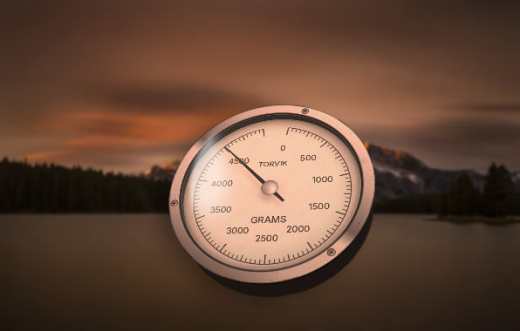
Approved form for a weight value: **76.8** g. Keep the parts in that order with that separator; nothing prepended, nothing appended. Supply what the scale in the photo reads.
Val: **4500** g
